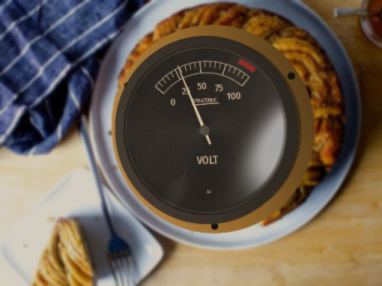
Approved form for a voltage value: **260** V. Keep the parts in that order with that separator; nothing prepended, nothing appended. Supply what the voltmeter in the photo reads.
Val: **30** V
